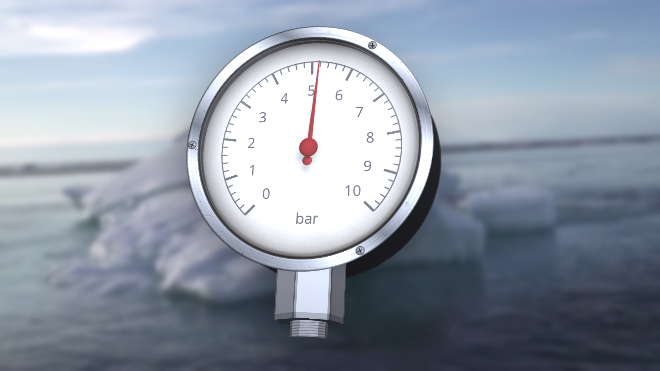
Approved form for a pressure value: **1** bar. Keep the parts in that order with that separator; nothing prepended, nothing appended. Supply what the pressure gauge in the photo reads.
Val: **5.2** bar
